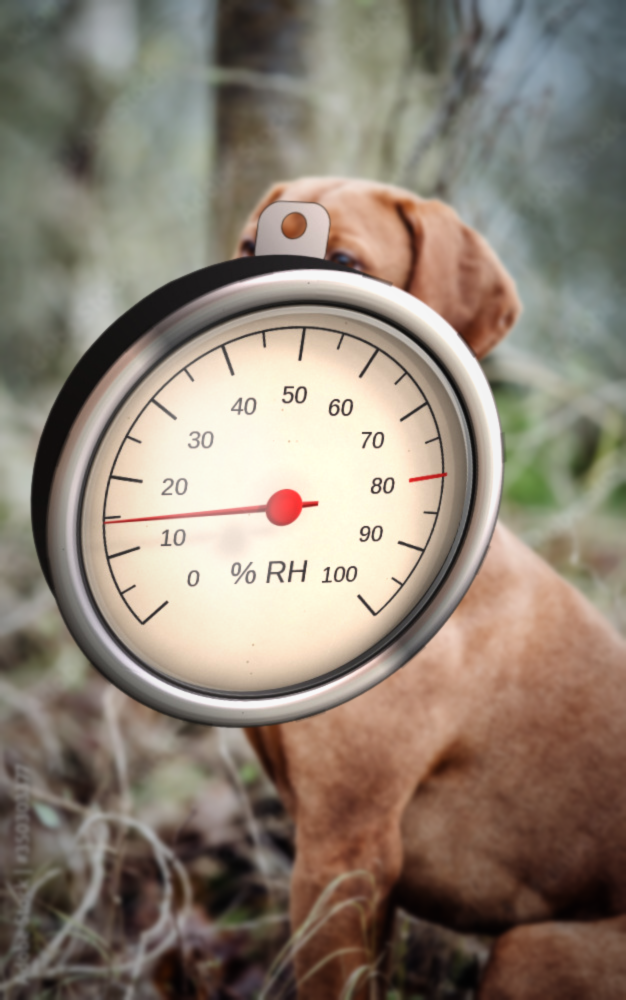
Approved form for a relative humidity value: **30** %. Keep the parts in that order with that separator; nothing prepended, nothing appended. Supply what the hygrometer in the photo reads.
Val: **15** %
